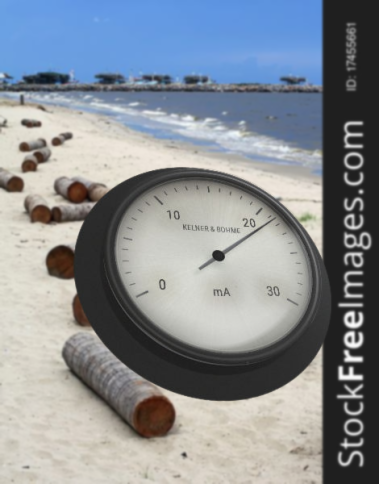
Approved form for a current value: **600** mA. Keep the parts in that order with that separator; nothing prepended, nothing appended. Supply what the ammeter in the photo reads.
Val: **21.5** mA
